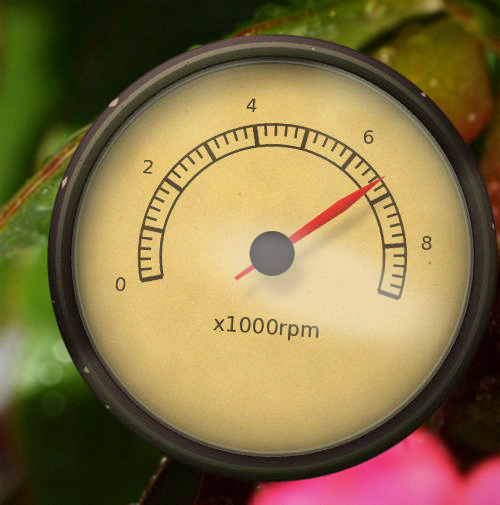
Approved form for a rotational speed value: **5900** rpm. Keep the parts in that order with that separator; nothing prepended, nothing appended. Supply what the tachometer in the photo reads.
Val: **6700** rpm
